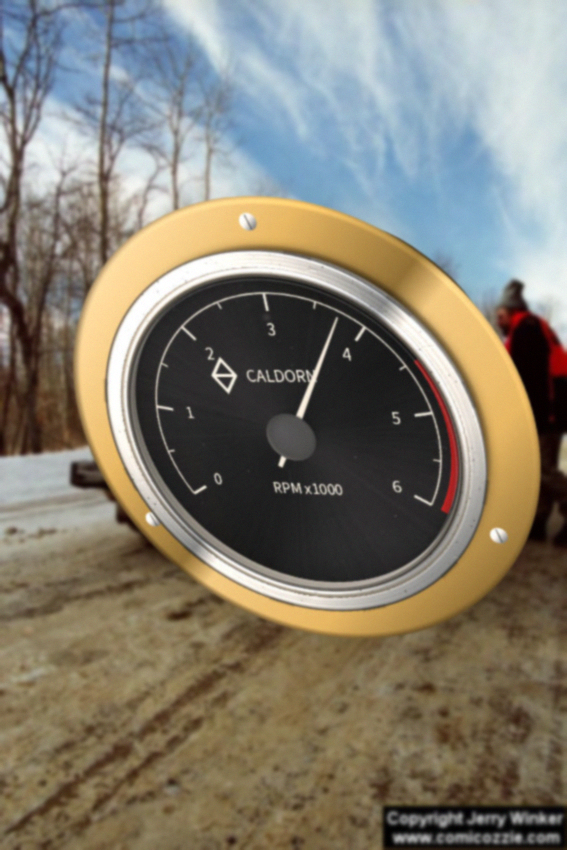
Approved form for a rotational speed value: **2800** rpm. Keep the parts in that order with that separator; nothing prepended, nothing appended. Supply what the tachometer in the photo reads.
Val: **3750** rpm
